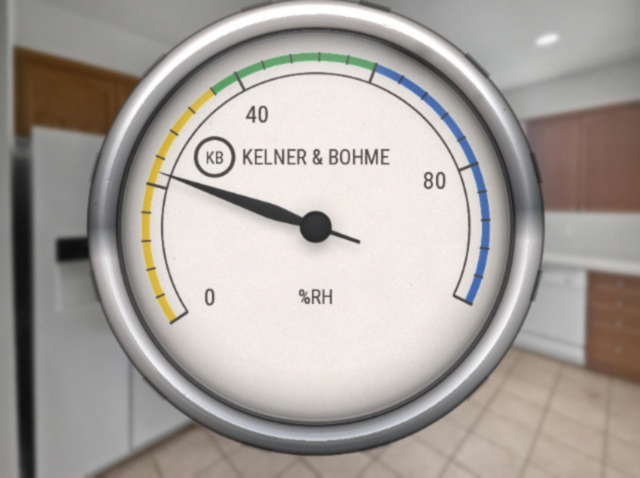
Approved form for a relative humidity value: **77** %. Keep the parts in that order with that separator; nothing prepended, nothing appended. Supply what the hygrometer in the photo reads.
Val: **22** %
